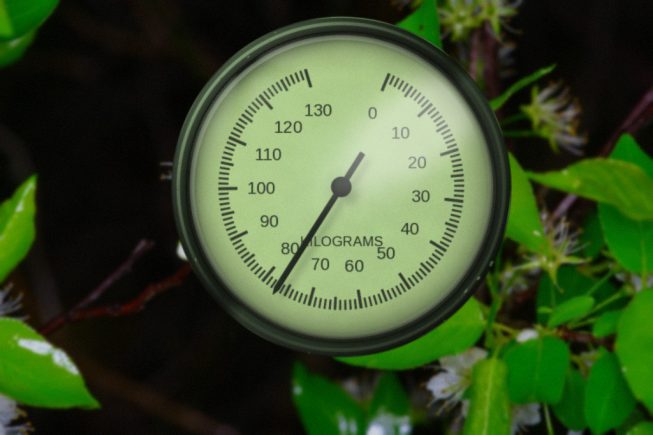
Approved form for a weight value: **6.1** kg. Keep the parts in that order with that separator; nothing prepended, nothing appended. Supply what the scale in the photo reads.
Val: **77** kg
